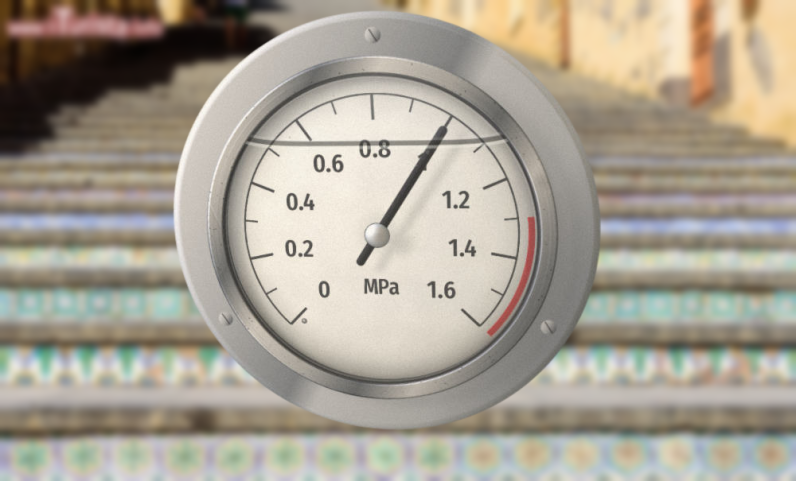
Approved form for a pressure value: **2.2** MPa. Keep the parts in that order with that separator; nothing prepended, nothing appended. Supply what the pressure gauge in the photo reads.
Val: **1** MPa
